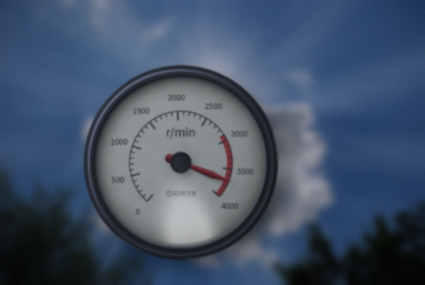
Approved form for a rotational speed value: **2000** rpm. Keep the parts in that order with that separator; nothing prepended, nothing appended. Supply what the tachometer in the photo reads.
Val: **3700** rpm
